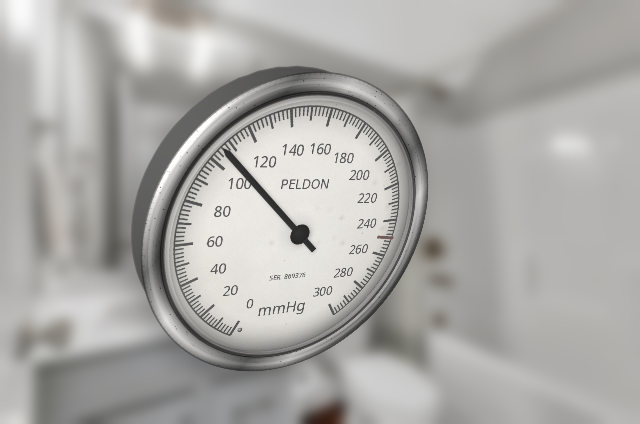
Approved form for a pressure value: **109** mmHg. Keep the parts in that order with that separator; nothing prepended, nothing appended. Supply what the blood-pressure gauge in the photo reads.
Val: **106** mmHg
